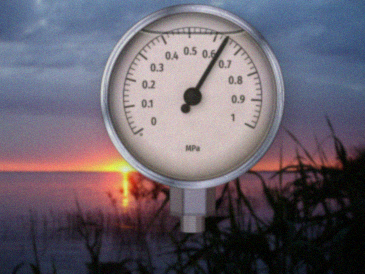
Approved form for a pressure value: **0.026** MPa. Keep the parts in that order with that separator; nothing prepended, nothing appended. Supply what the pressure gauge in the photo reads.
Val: **0.64** MPa
